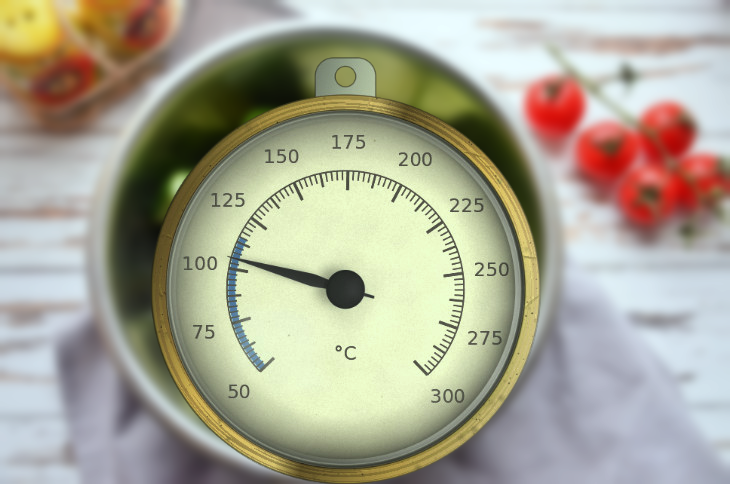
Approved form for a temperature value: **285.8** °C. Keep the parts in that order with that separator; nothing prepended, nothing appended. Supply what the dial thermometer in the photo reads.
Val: **105** °C
